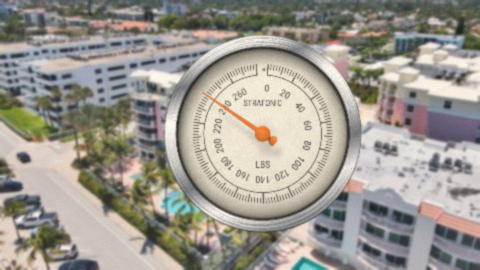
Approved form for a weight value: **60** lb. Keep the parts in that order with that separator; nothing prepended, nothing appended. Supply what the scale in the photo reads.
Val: **240** lb
